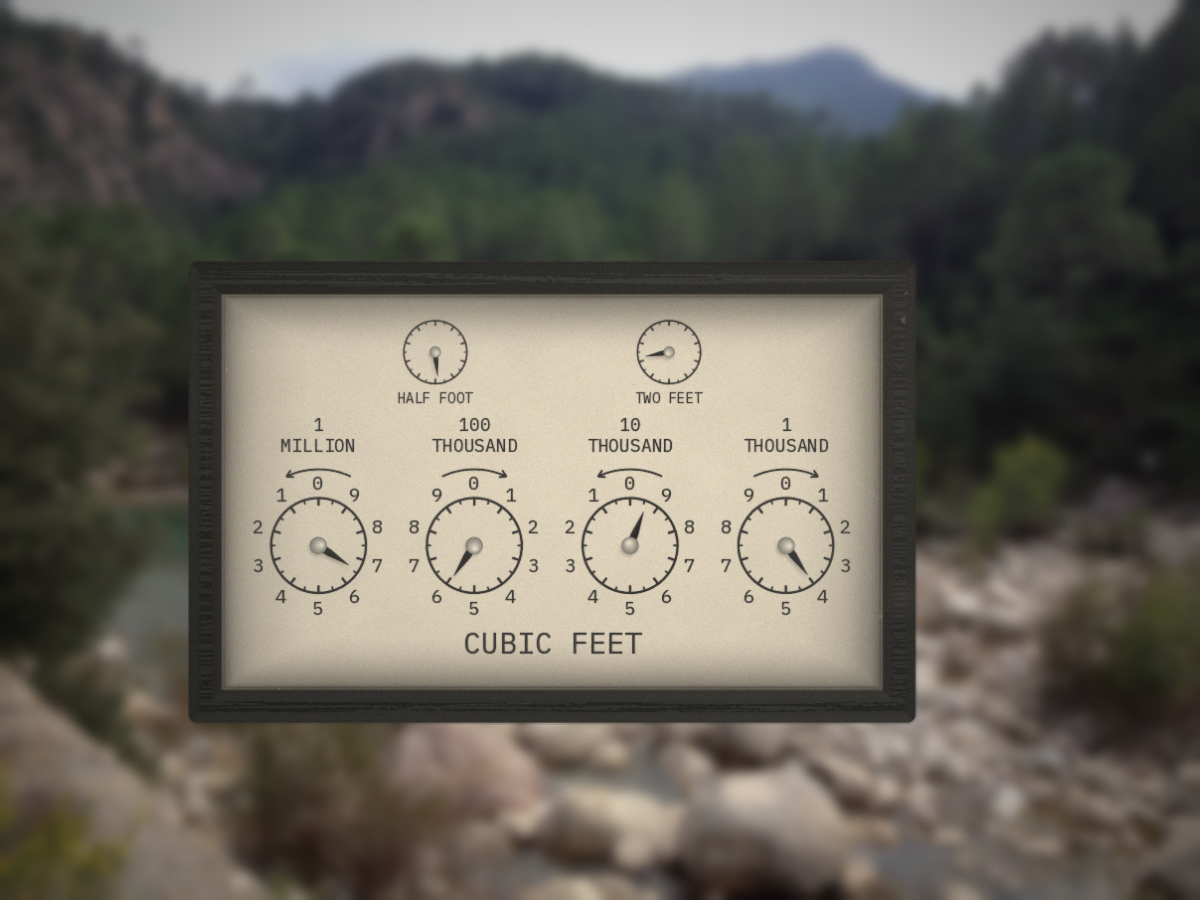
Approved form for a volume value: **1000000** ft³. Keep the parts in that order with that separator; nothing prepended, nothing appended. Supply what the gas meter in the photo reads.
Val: **659400** ft³
